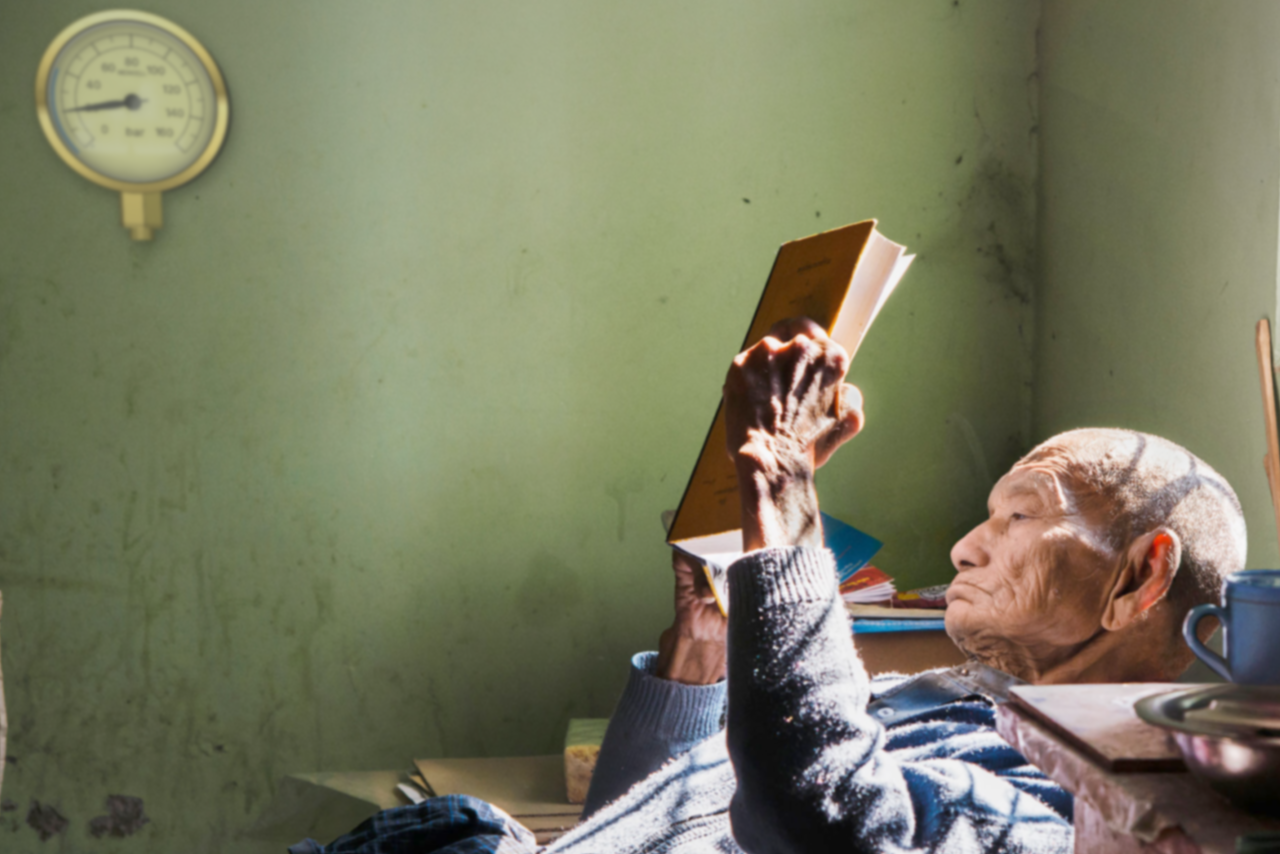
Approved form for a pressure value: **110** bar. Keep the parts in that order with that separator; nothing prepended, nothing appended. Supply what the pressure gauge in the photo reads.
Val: **20** bar
